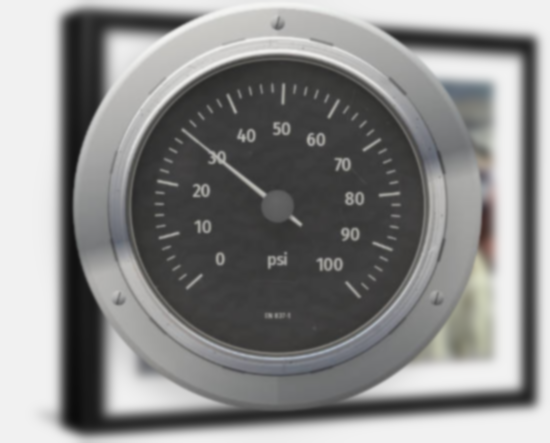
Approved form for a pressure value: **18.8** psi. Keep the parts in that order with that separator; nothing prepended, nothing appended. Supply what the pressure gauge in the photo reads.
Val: **30** psi
